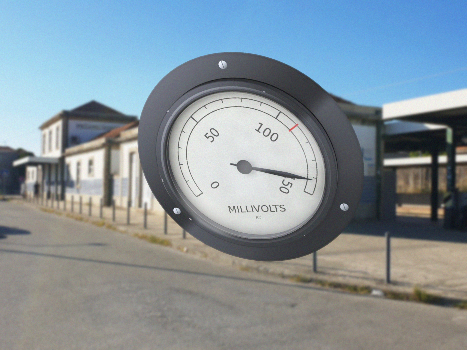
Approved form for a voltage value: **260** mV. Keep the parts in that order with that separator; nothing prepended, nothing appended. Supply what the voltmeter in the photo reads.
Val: **140** mV
